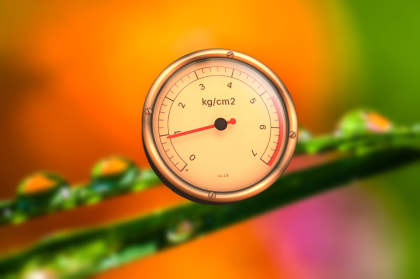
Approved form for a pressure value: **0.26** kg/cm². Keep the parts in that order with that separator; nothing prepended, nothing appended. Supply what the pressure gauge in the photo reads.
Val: **0.9** kg/cm²
